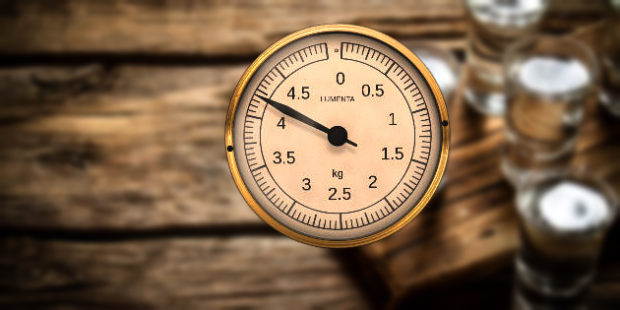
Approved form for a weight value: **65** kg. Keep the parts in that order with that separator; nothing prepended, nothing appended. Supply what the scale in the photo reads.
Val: **4.2** kg
